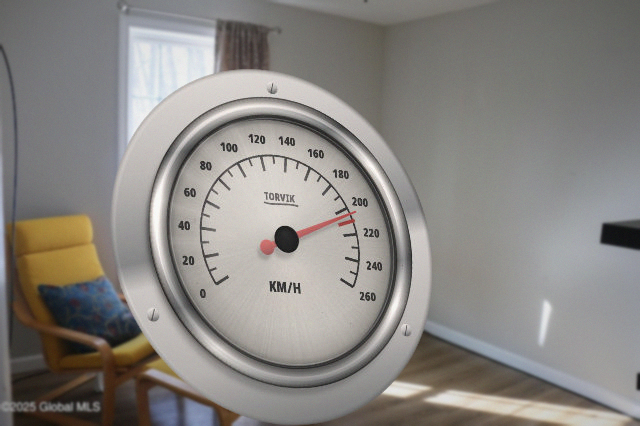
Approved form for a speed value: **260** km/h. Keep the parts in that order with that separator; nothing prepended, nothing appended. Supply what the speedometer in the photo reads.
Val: **205** km/h
